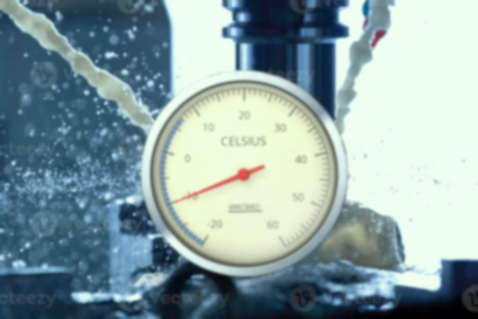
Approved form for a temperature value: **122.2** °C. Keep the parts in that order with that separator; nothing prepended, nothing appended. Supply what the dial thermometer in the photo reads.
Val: **-10** °C
